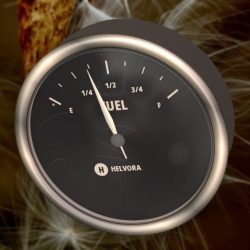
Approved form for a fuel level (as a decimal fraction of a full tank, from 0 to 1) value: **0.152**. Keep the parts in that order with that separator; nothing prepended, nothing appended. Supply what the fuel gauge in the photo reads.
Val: **0.375**
